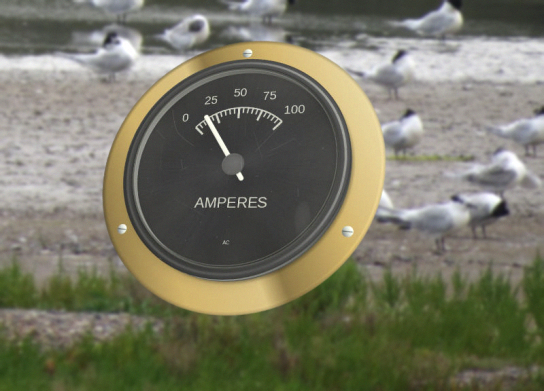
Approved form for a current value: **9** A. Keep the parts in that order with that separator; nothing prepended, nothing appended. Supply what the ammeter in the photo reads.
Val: **15** A
